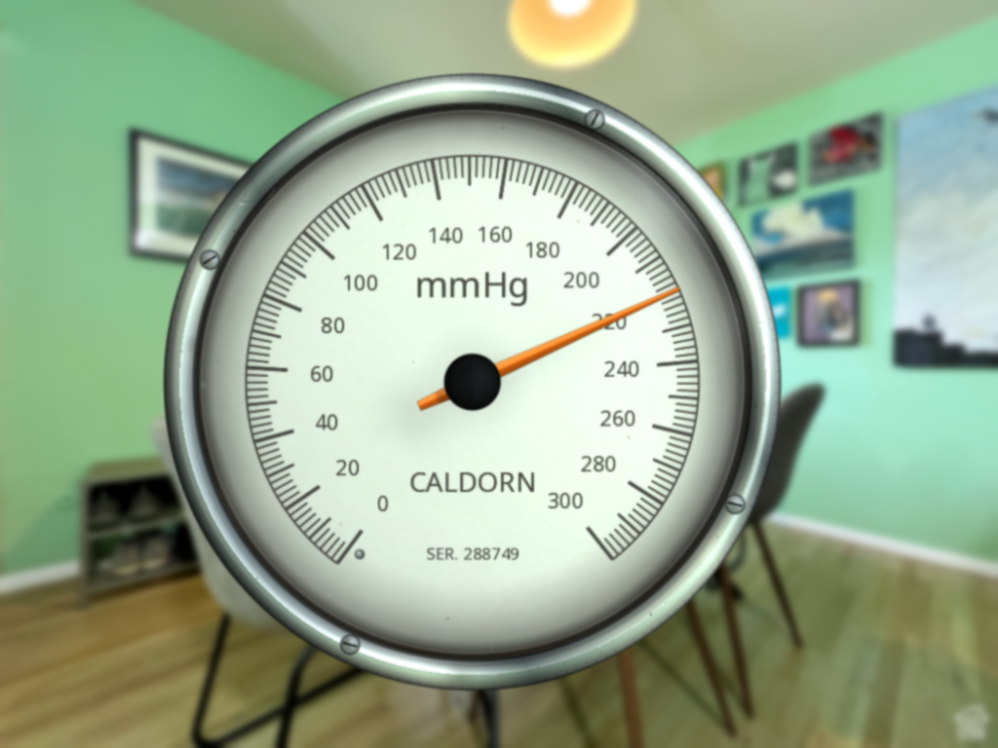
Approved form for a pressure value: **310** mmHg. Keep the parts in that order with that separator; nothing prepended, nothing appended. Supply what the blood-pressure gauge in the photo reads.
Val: **220** mmHg
